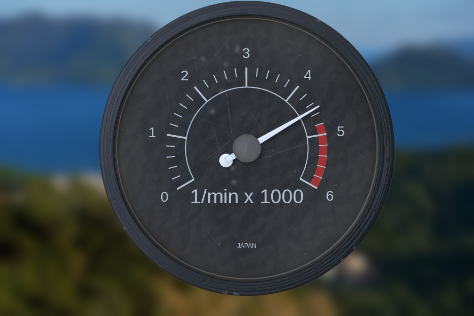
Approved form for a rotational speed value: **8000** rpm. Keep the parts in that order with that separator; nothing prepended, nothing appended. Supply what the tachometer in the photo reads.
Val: **4500** rpm
